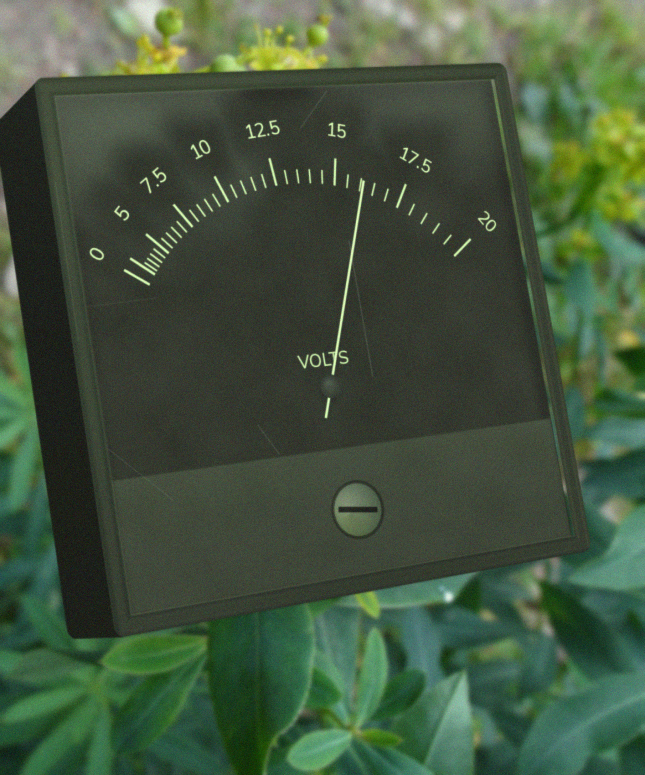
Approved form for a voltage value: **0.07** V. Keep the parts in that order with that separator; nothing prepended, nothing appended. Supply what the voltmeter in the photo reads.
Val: **16** V
